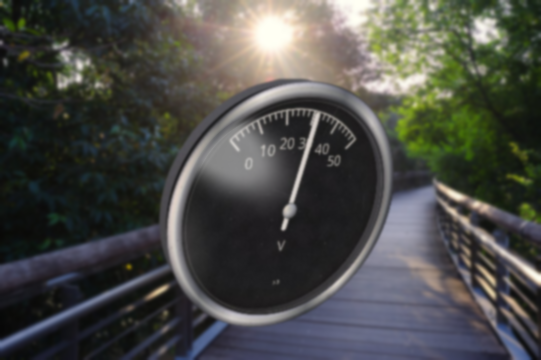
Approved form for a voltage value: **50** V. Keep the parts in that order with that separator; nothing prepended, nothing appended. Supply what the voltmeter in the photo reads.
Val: **30** V
